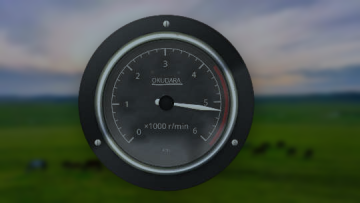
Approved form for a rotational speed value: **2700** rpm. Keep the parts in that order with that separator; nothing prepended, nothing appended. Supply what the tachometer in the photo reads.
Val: **5200** rpm
